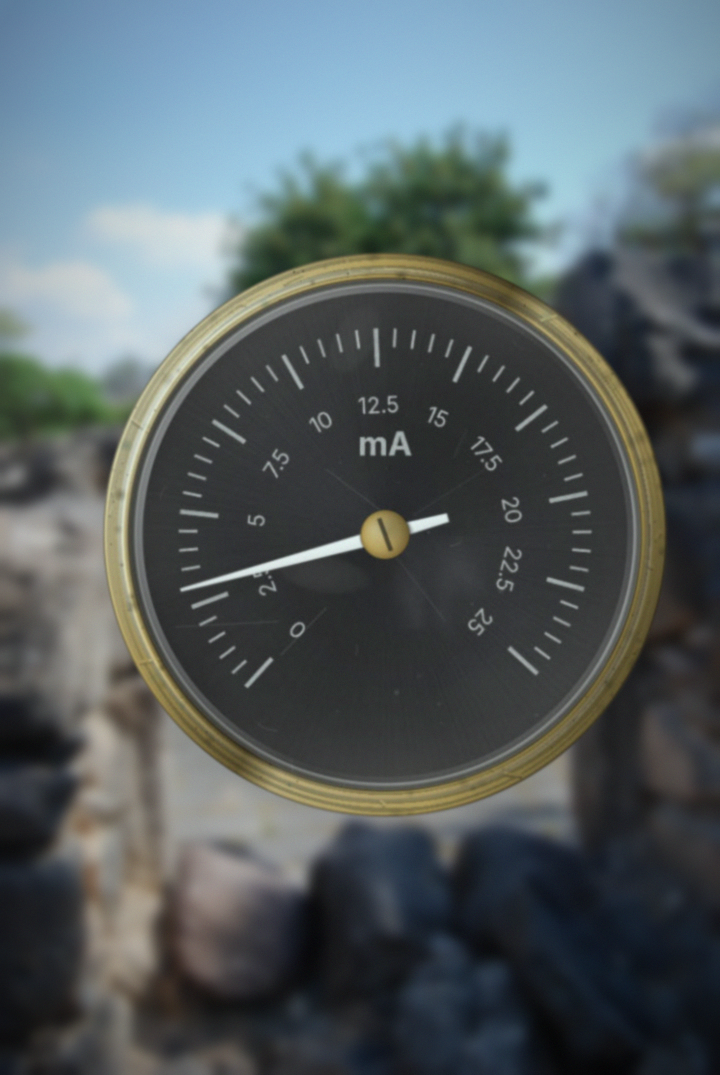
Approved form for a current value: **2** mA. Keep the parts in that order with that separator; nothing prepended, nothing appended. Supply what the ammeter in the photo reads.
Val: **3** mA
